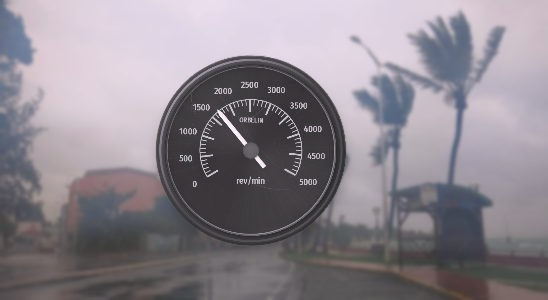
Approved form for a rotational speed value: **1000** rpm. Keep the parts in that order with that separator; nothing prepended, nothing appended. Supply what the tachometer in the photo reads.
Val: **1700** rpm
